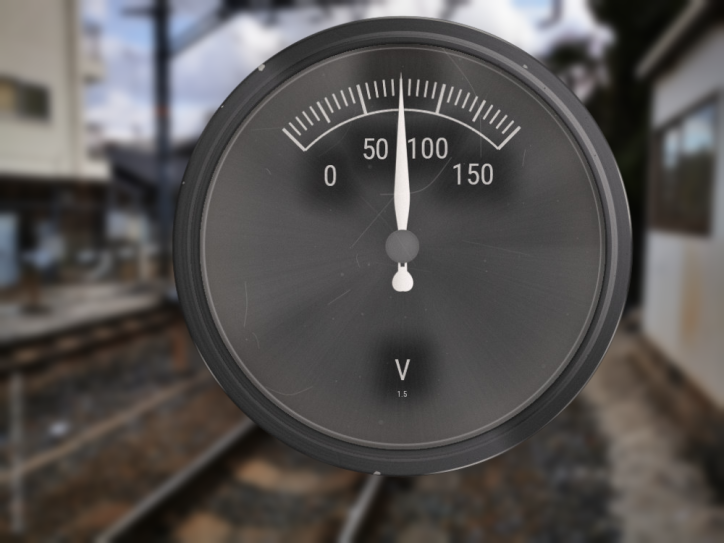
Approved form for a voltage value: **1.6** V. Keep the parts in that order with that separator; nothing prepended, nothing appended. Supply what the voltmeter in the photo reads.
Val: **75** V
